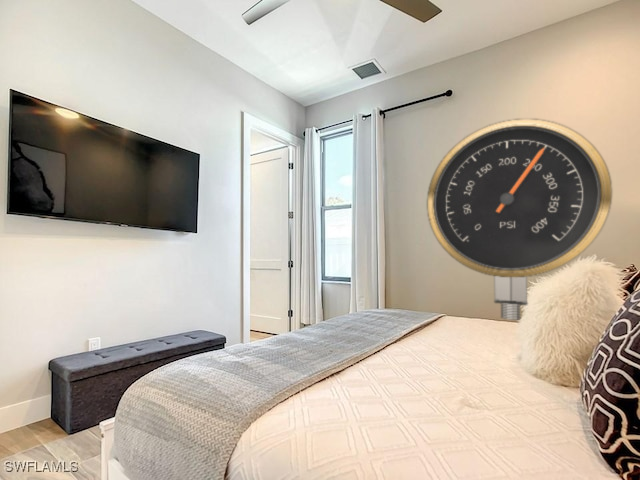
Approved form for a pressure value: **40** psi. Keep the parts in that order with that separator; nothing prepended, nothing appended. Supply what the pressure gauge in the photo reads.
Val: **250** psi
